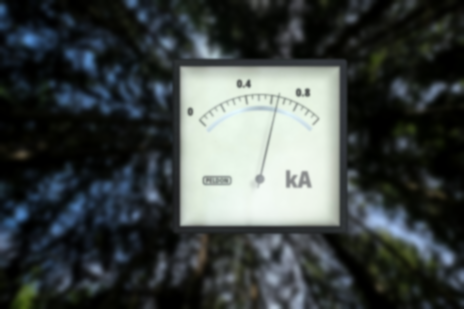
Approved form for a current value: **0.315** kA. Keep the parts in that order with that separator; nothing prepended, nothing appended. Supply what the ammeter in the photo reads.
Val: **0.65** kA
